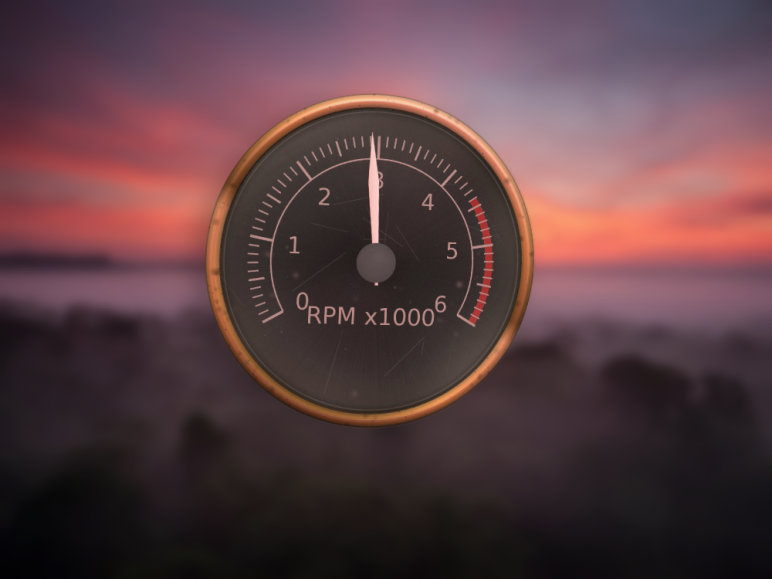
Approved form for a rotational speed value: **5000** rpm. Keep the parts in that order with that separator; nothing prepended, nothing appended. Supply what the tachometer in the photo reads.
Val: **2900** rpm
